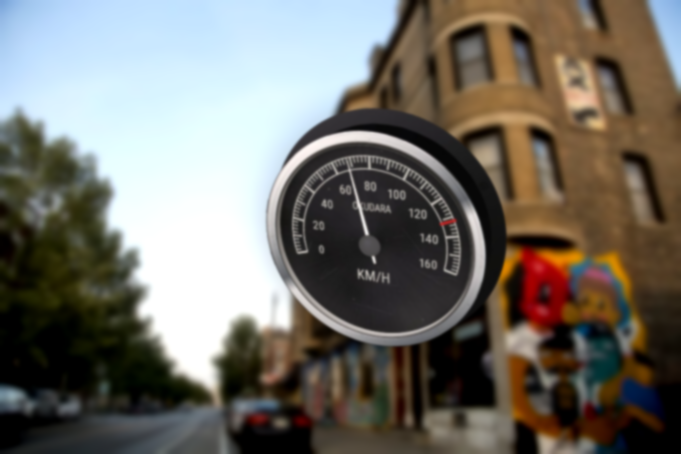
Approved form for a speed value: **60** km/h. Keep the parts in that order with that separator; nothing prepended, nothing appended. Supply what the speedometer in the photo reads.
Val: **70** km/h
